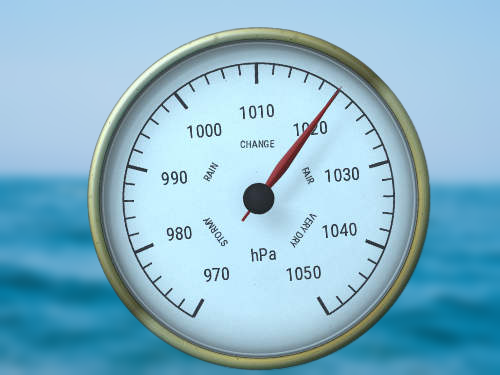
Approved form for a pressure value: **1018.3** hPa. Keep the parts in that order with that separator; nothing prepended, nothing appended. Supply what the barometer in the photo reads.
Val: **1020** hPa
